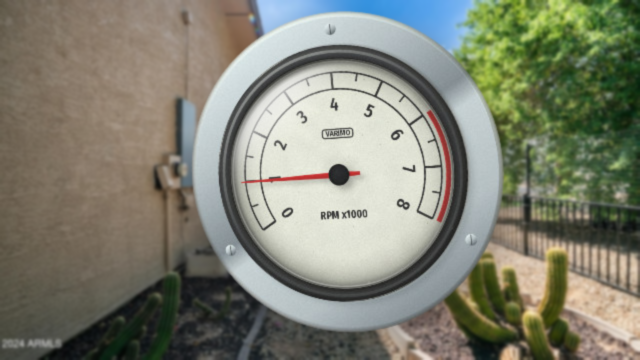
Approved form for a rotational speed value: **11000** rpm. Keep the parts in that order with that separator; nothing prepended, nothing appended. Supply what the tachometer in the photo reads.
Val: **1000** rpm
